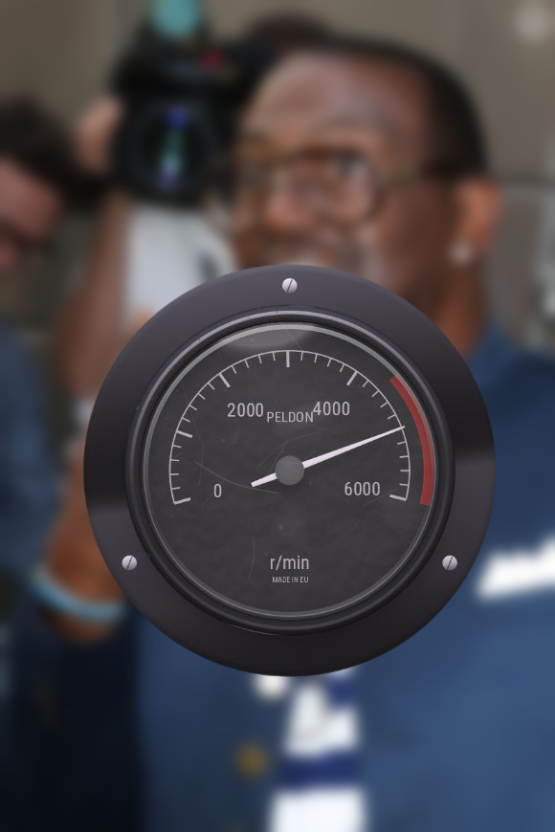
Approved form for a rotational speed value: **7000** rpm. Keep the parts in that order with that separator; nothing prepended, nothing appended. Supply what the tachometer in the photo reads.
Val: **5000** rpm
